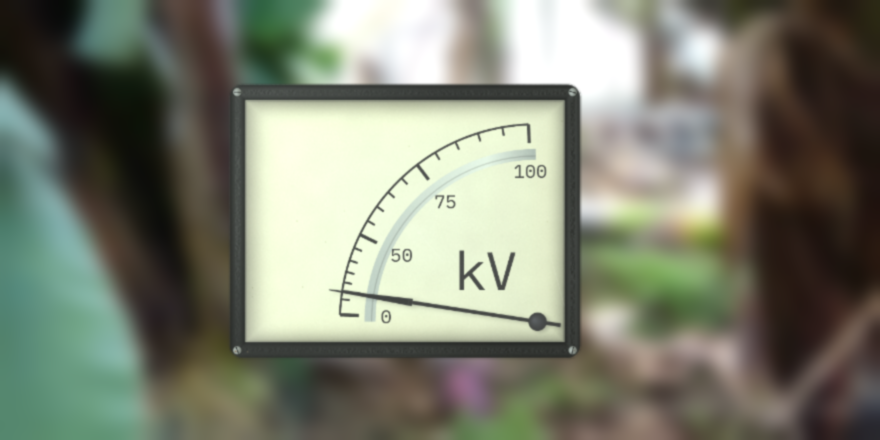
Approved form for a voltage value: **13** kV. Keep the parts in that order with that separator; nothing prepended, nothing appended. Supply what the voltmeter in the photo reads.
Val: **25** kV
